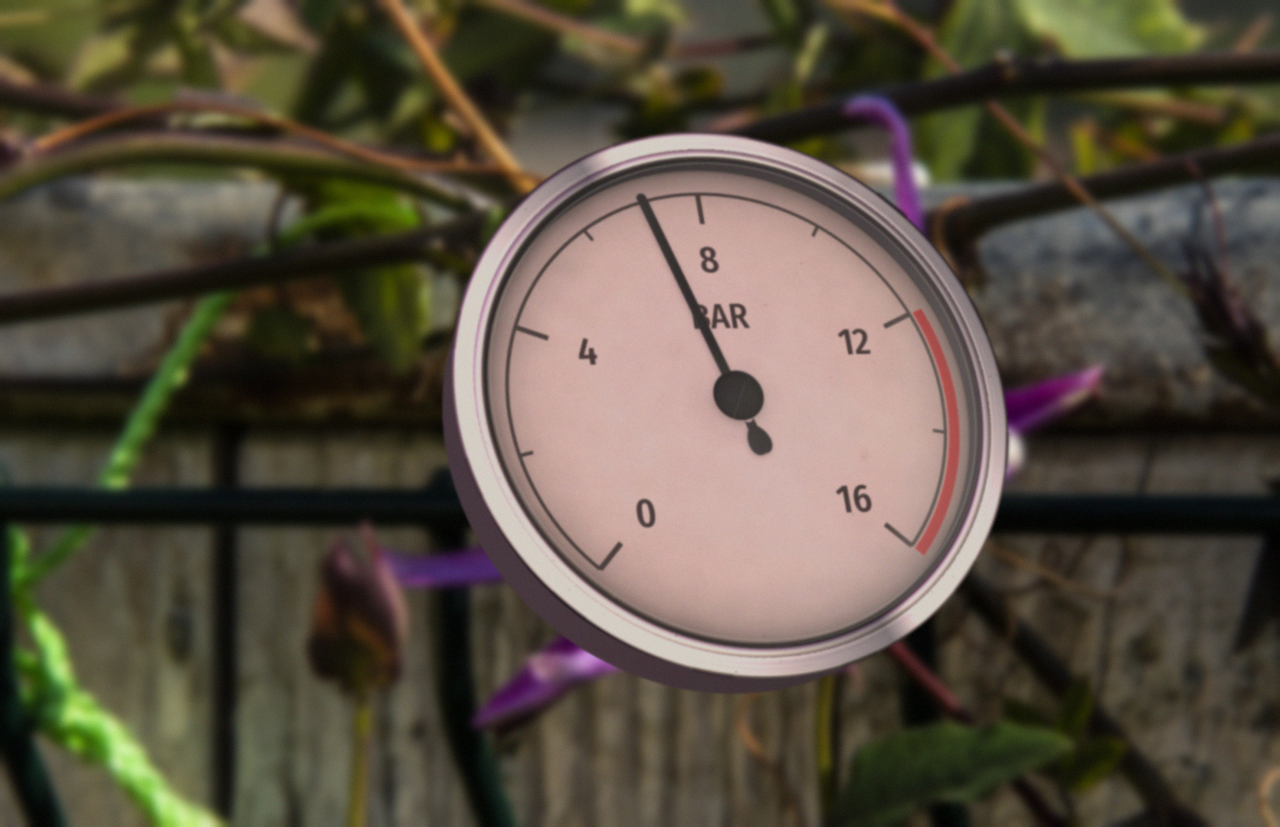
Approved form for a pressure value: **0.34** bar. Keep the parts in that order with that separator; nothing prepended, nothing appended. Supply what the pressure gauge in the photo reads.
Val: **7** bar
